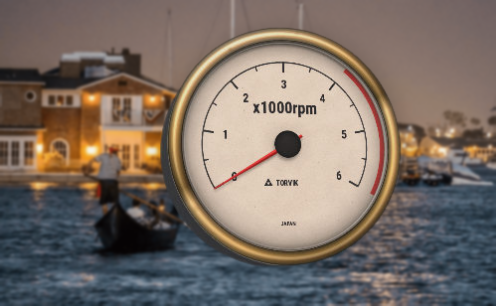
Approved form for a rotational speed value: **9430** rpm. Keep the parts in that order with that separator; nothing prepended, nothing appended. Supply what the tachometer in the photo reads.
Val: **0** rpm
